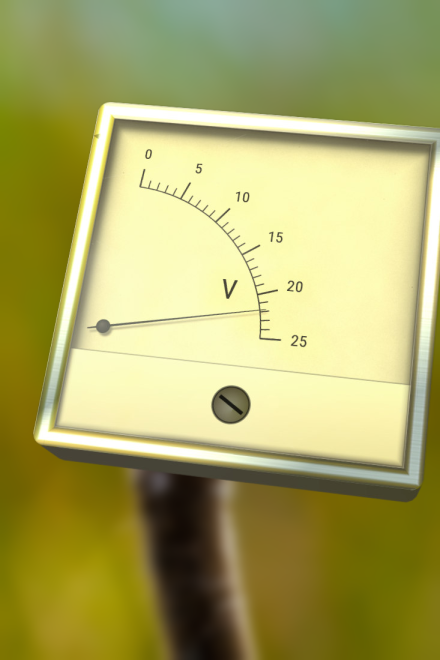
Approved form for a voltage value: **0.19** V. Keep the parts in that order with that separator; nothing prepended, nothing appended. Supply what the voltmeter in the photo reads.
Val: **22** V
